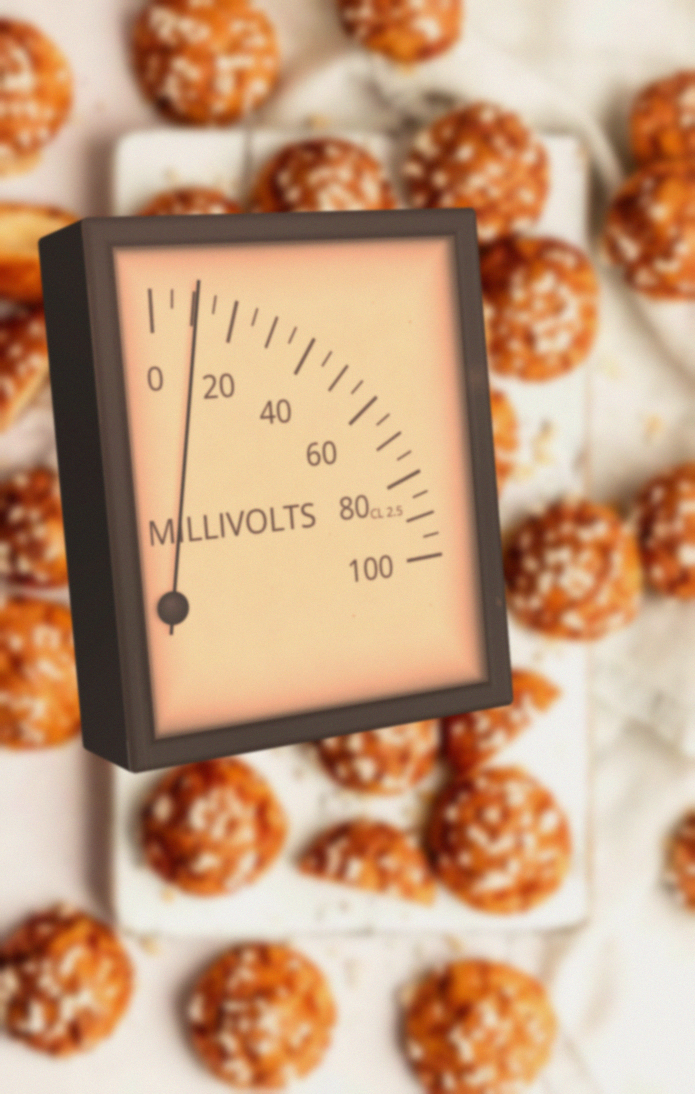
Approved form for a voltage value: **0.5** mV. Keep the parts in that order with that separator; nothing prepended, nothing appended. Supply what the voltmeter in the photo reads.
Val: **10** mV
